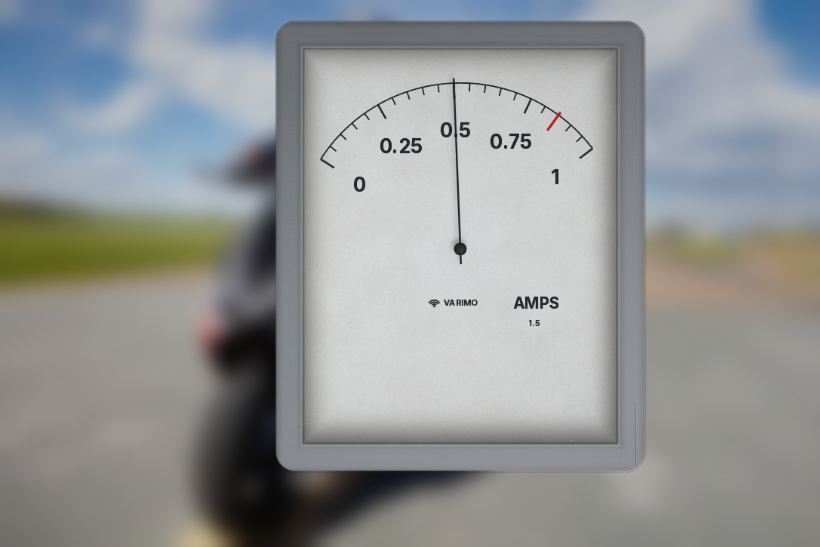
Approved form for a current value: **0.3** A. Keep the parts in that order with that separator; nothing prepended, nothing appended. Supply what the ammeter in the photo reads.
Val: **0.5** A
